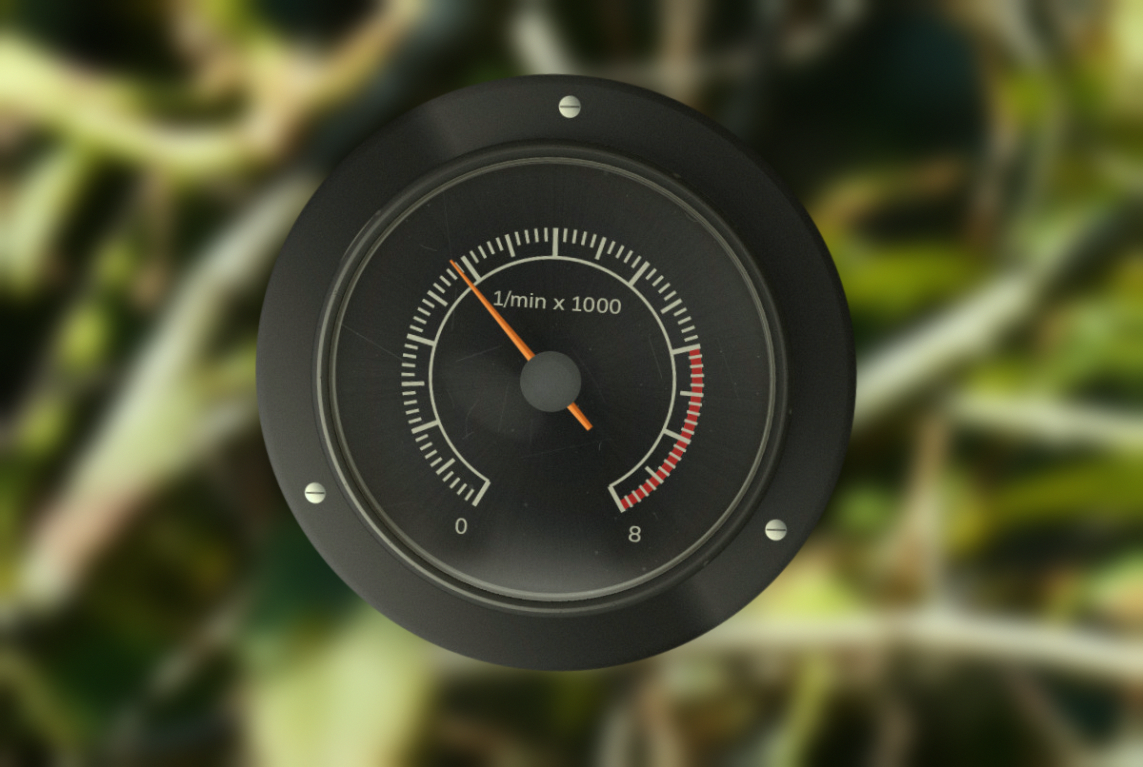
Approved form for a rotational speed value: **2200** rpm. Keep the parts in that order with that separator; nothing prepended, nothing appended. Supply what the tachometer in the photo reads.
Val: **2900** rpm
